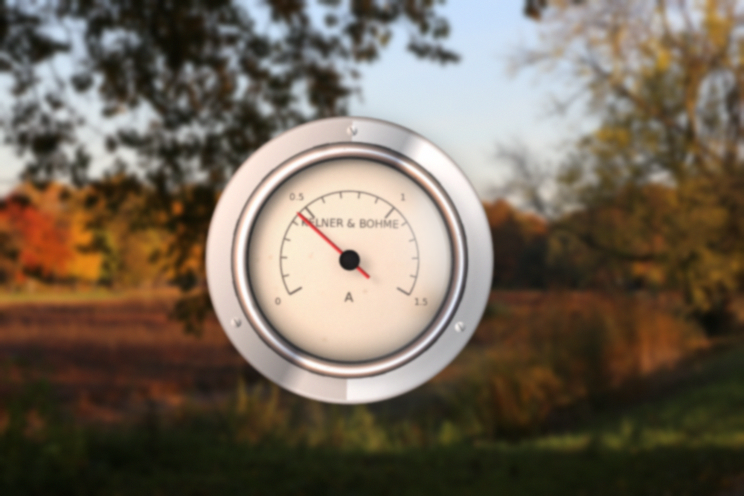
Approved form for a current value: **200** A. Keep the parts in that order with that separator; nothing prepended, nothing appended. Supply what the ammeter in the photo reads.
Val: **0.45** A
